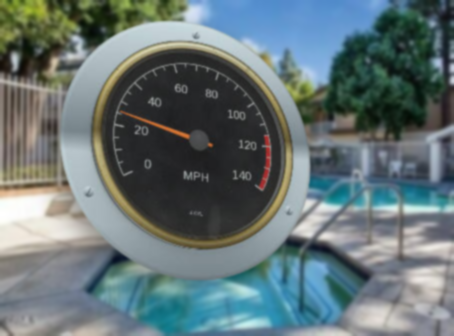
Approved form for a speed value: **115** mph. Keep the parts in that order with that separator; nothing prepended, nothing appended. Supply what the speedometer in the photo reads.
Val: **25** mph
